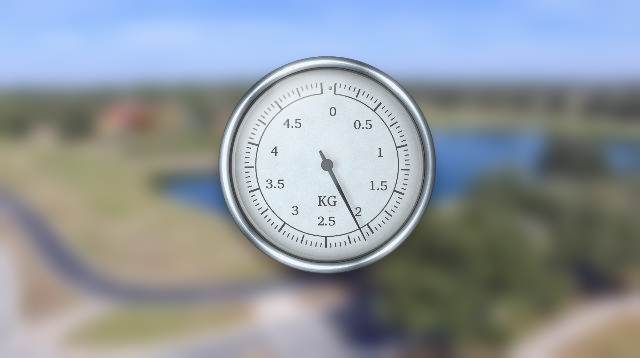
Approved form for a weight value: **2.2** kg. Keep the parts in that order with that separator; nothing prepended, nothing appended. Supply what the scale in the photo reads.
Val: **2.1** kg
